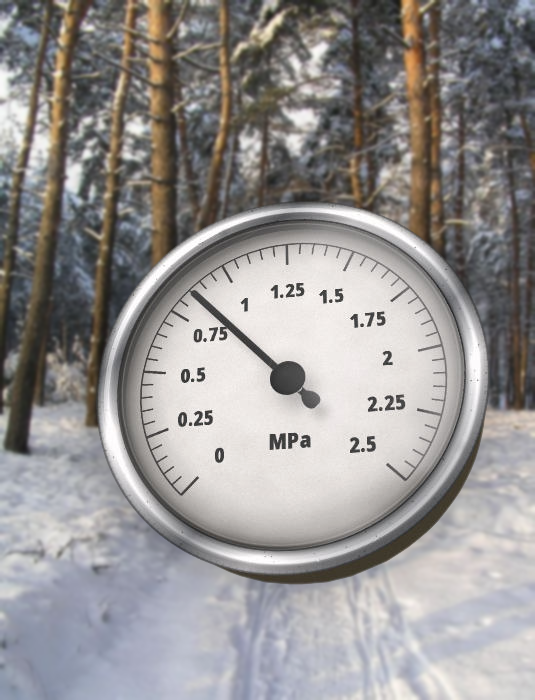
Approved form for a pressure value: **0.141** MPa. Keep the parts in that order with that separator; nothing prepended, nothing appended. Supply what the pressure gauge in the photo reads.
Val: **0.85** MPa
